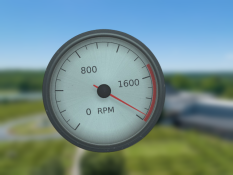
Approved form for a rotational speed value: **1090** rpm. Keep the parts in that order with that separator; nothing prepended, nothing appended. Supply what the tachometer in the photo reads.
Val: **1950** rpm
